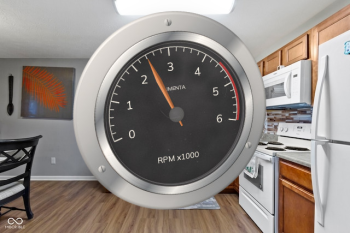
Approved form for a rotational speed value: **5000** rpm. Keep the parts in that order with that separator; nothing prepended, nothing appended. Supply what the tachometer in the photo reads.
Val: **2400** rpm
